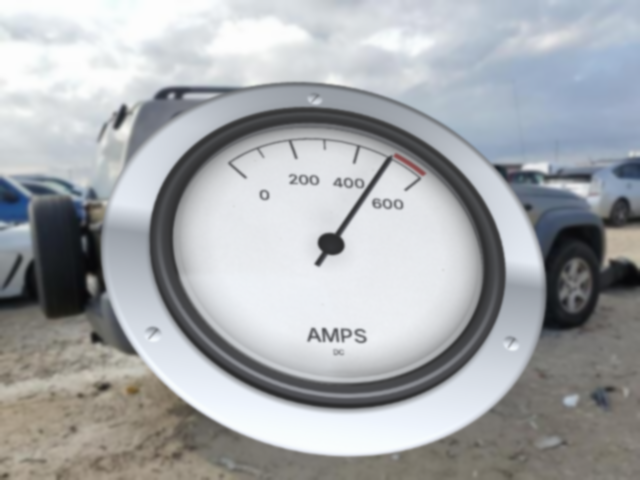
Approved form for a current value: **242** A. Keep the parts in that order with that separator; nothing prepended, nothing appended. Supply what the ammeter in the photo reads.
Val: **500** A
